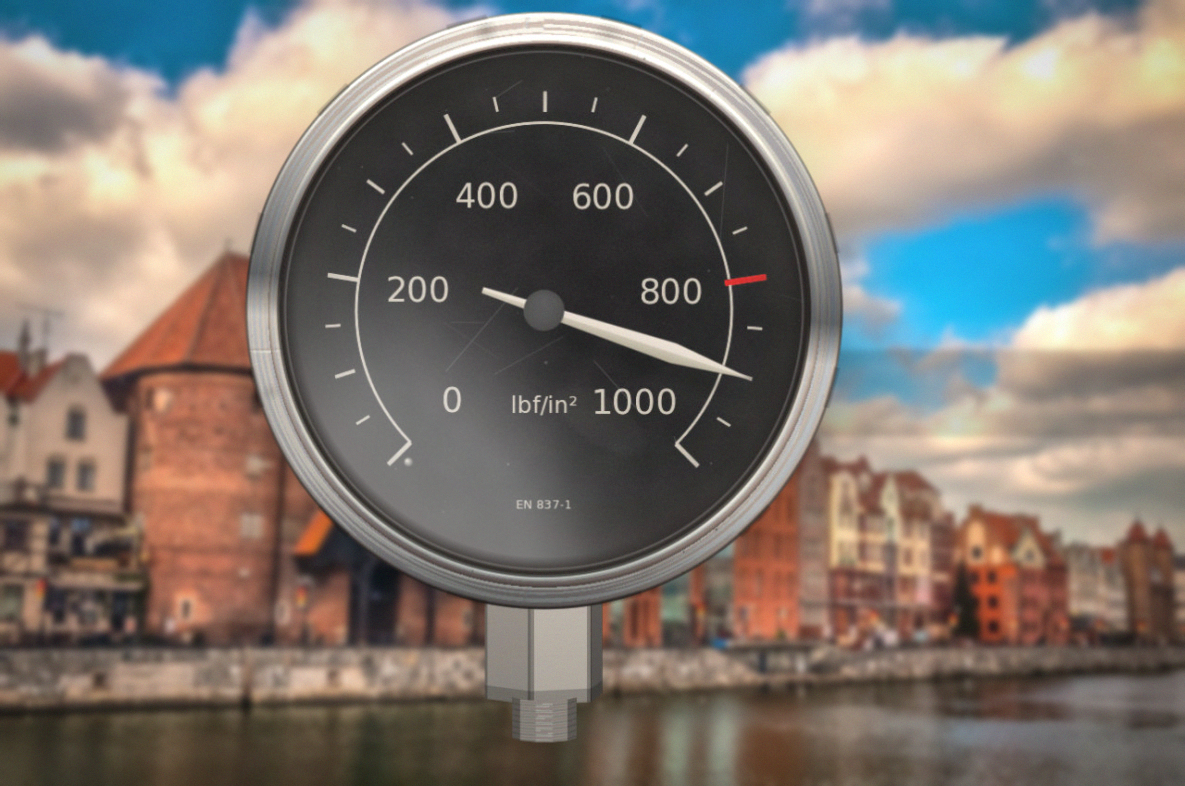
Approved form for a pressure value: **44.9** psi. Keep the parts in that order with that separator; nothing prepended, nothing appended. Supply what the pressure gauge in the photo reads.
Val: **900** psi
